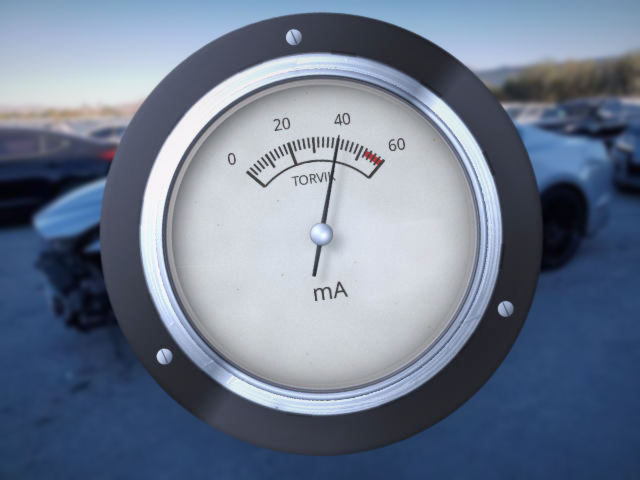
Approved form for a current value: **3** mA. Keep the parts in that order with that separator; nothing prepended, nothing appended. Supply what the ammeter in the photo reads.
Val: **40** mA
